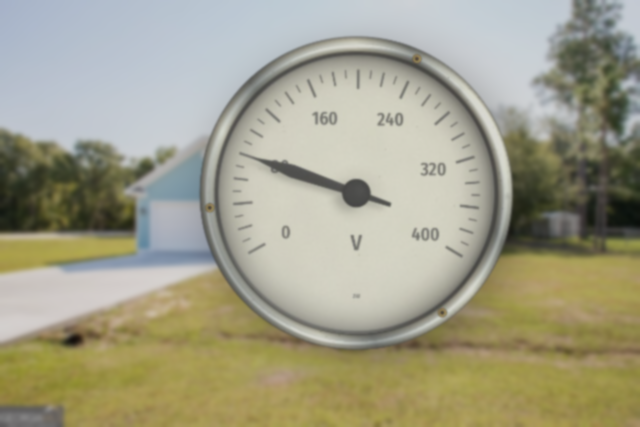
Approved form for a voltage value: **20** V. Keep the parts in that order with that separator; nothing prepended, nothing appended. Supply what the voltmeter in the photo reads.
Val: **80** V
